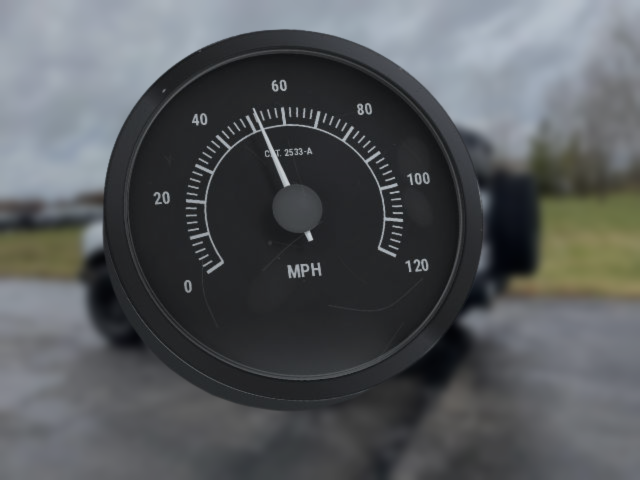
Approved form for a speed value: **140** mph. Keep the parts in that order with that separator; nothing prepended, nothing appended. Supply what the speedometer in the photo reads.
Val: **52** mph
